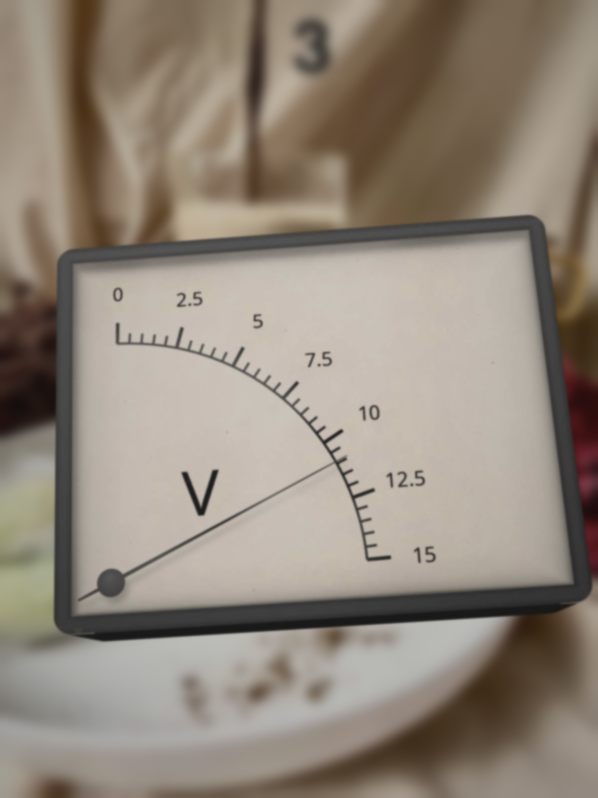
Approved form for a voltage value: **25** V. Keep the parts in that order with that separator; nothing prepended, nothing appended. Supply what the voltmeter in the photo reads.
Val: **11** V
